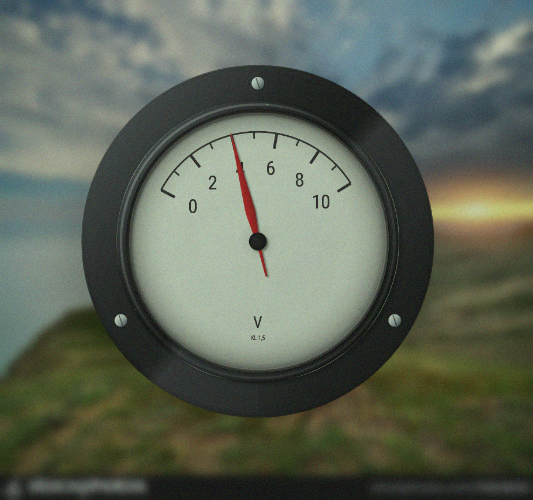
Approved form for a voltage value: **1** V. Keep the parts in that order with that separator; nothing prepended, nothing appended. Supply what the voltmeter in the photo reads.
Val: **4** V
